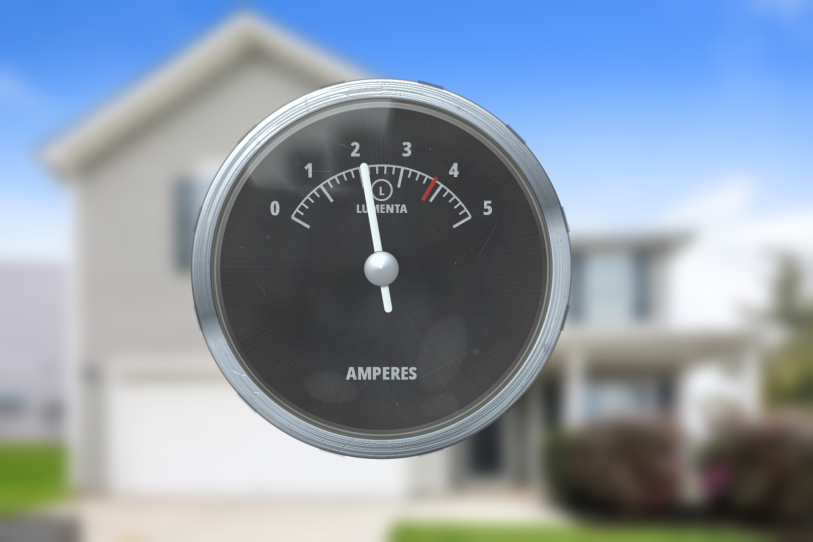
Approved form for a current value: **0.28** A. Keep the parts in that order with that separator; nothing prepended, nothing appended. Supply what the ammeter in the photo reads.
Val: **2.1** A
